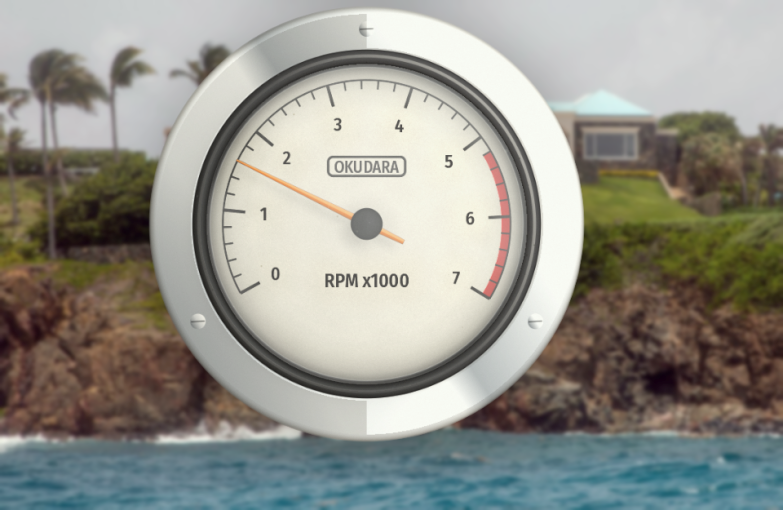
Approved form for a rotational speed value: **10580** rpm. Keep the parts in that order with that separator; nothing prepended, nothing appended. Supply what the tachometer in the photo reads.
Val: **1600** rpm
